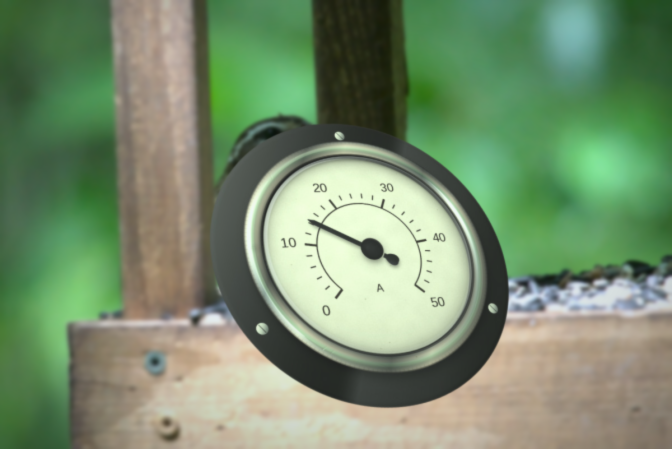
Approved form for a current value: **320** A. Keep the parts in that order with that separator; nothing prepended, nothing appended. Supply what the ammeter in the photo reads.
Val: **14** A
